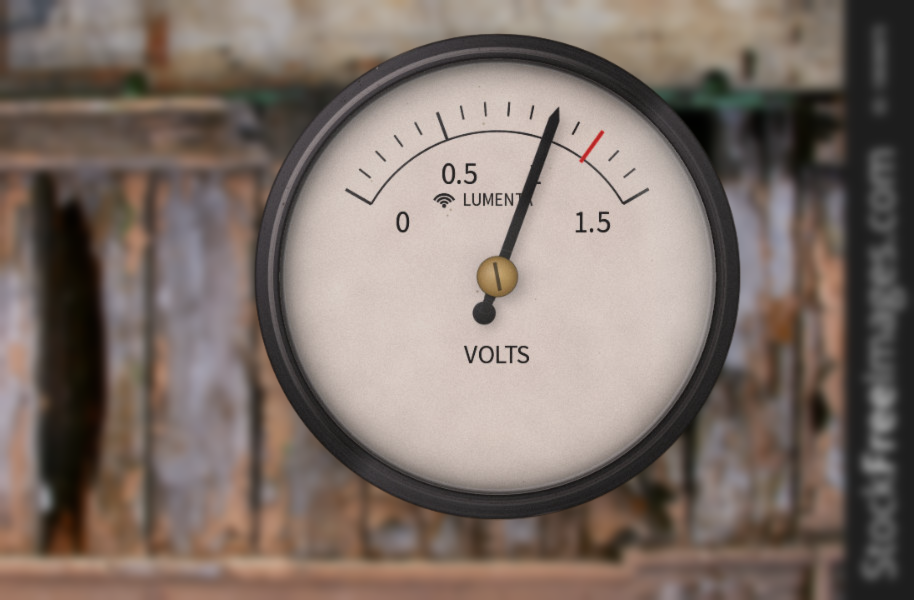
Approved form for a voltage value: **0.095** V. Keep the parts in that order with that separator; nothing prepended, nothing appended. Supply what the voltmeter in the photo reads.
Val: **1** V
